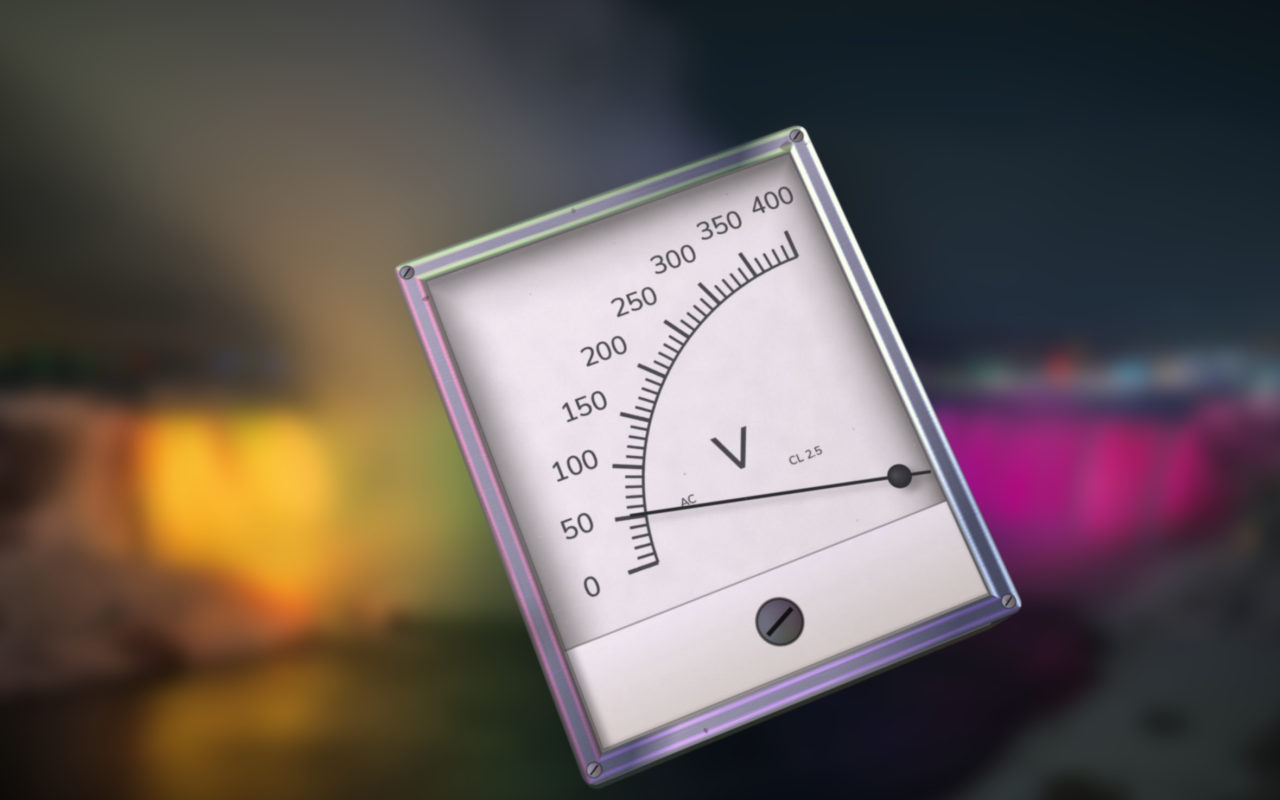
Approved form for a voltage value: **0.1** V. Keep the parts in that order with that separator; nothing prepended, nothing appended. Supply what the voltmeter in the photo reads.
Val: **50** V
